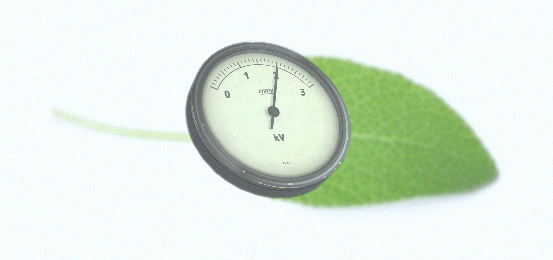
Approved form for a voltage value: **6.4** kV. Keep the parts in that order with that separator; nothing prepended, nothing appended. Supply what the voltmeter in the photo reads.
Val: **2** kV
